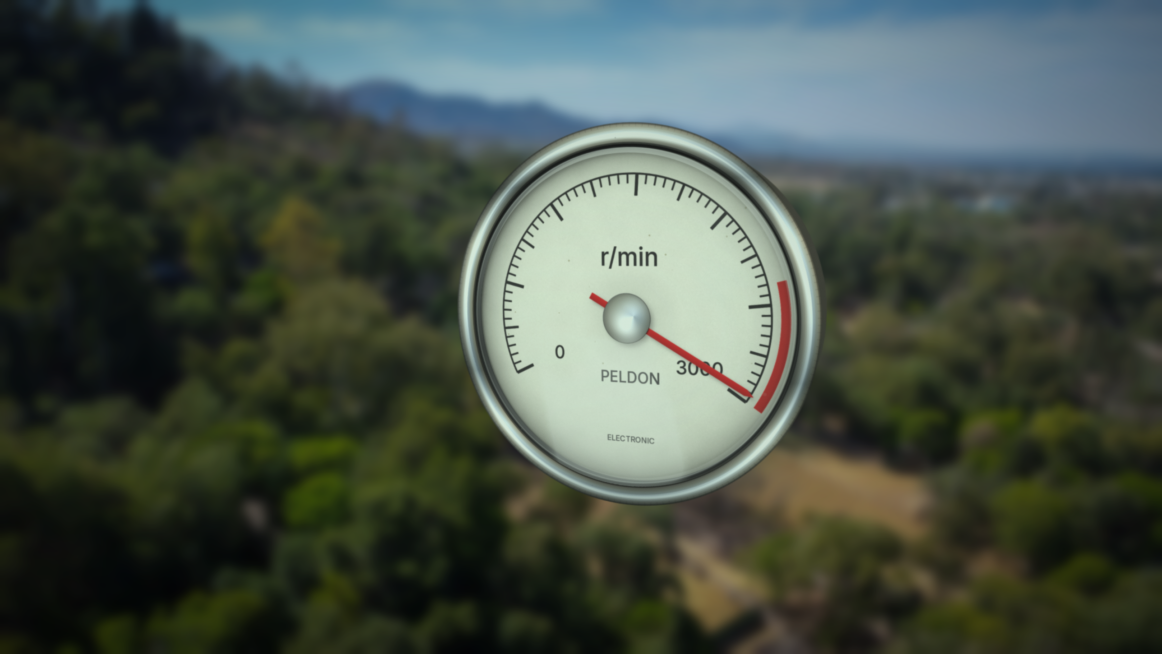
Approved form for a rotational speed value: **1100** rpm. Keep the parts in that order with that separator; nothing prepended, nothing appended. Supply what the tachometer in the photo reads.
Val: **2950** rpm
